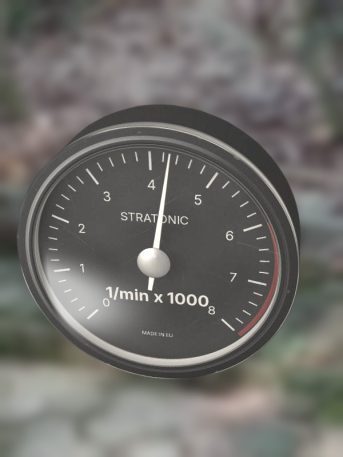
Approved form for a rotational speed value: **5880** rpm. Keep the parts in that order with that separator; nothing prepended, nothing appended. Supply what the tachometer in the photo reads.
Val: **4300** rpm
